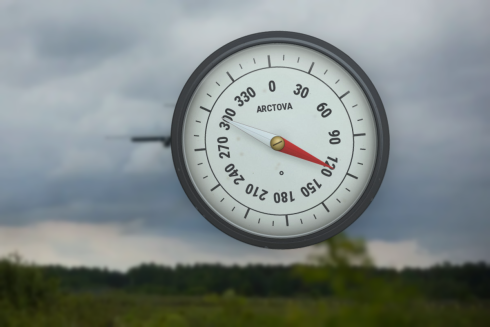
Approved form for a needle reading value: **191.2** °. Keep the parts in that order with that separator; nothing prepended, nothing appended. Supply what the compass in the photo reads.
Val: **120** °
